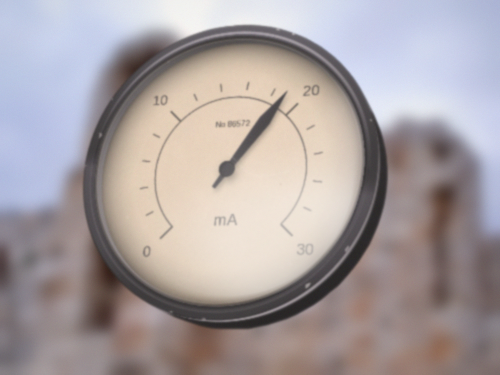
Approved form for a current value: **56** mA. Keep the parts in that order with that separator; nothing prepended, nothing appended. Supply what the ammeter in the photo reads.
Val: **19** mA
